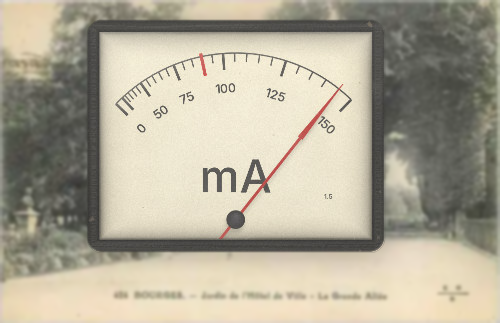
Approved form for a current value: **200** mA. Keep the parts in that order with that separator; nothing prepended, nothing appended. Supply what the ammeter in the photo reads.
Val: **145** mA
